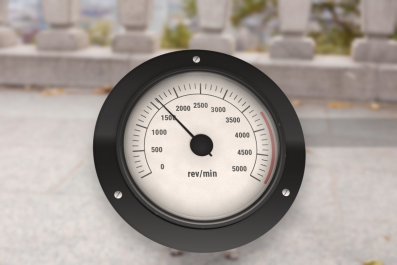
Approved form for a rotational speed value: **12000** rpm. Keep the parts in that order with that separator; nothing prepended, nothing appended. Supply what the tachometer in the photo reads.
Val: **1600** rpm
